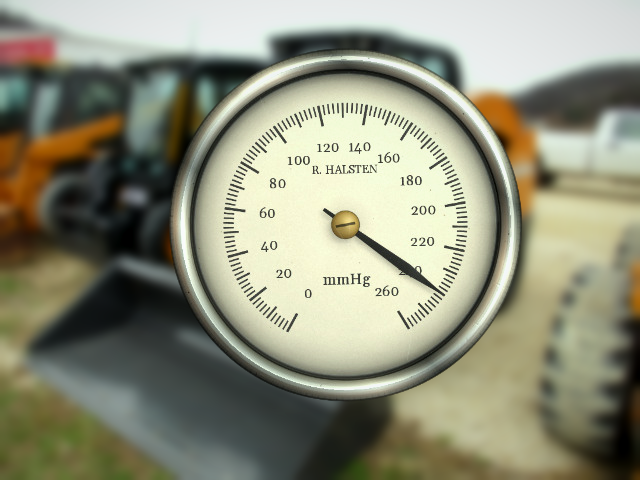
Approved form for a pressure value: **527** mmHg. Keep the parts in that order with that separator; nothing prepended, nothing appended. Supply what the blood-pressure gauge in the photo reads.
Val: **240** mmHg
